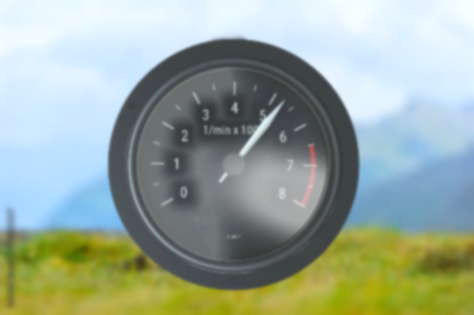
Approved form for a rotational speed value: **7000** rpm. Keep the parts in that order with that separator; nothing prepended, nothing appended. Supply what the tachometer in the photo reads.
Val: **5250** rpm
